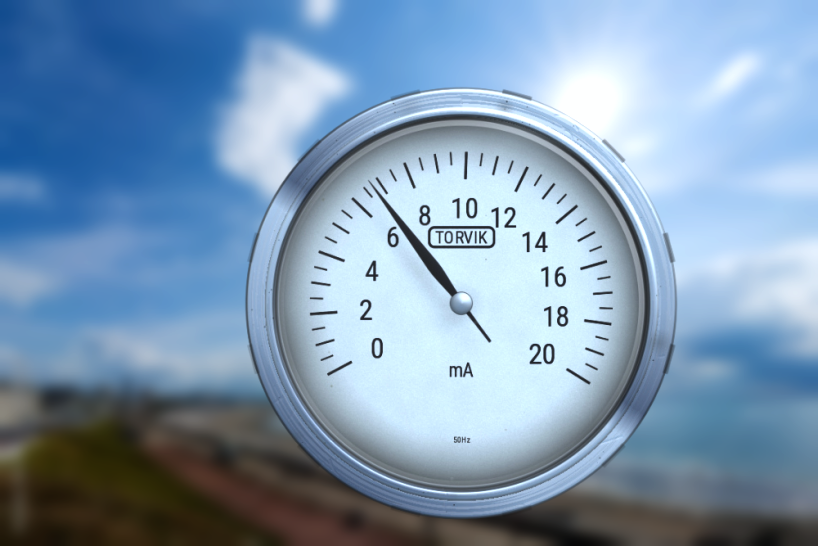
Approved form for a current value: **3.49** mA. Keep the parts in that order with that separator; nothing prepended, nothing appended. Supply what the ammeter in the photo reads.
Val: **6.75** mA
